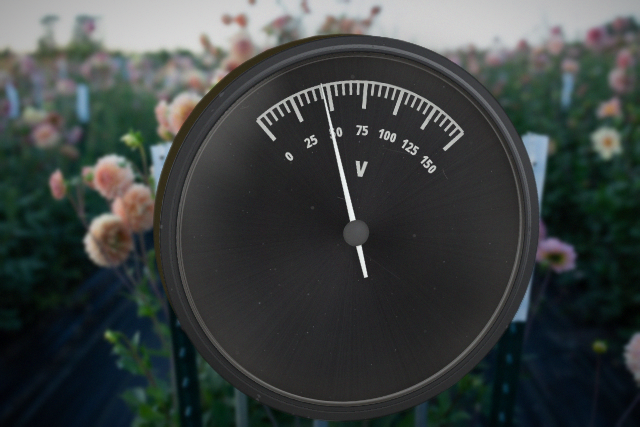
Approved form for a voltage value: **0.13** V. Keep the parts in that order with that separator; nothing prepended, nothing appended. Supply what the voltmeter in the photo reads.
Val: **45** V
